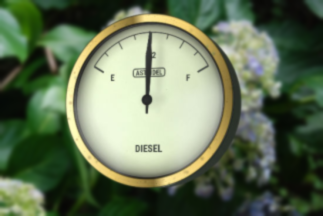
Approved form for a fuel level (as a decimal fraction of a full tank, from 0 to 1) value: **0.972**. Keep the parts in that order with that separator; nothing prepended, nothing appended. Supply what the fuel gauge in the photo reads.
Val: **0.5**
